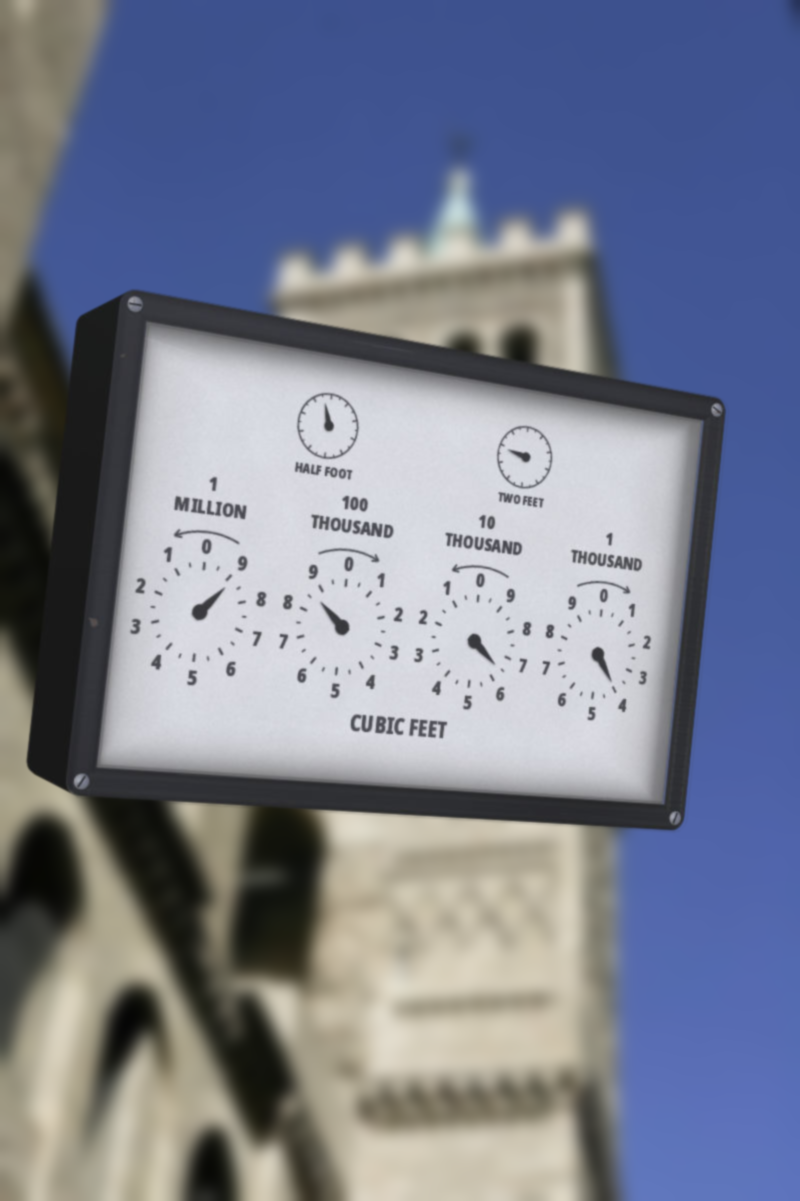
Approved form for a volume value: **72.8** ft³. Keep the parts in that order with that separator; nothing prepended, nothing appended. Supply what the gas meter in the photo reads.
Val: **886400** ft³
